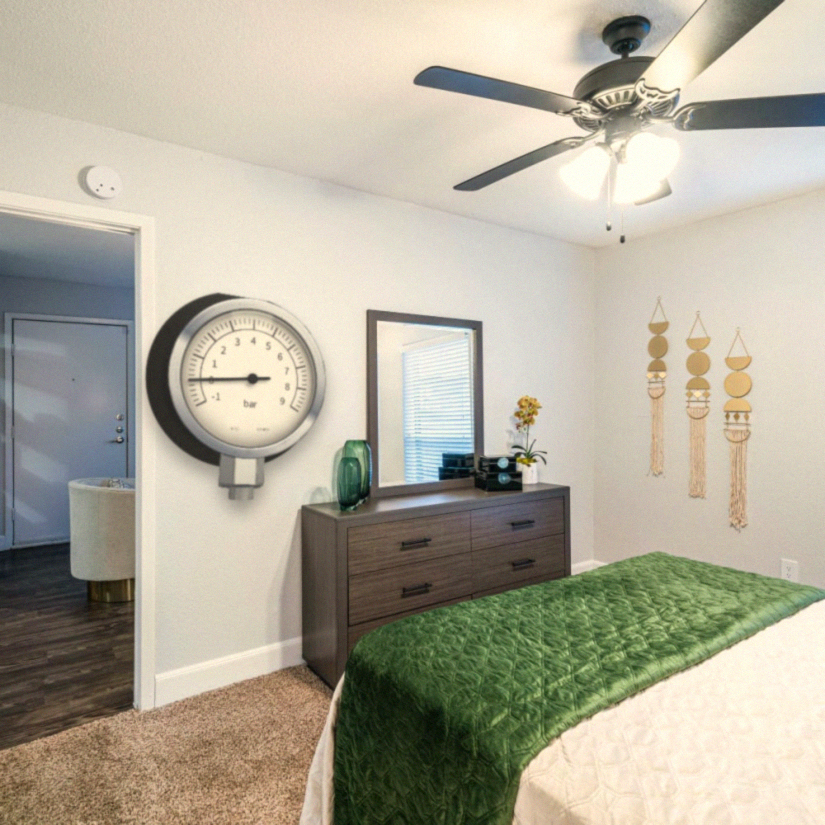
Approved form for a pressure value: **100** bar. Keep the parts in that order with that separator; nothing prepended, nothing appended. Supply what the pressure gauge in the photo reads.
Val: **0** bar
